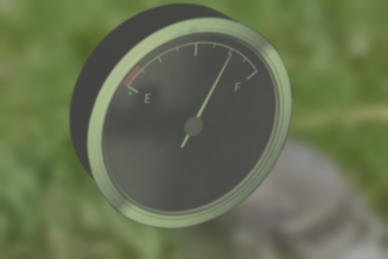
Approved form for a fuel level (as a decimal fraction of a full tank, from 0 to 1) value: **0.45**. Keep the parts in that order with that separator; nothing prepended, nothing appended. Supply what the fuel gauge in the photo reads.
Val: **0.75**
